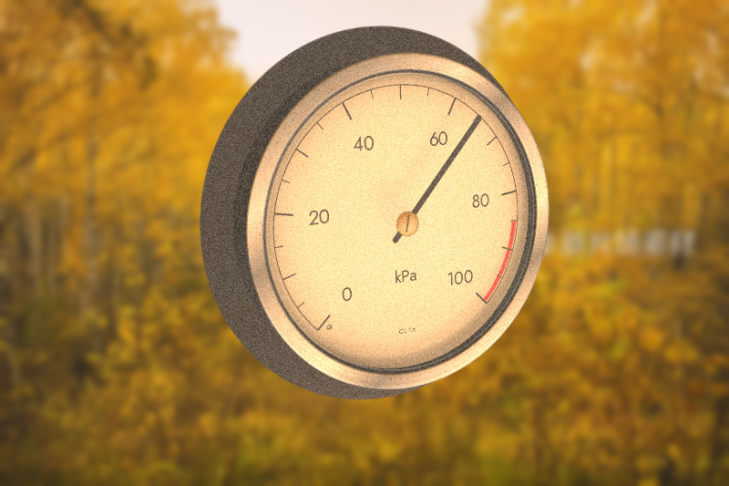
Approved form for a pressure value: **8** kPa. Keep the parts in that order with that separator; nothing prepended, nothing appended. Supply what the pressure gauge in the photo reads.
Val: **65** kPa
